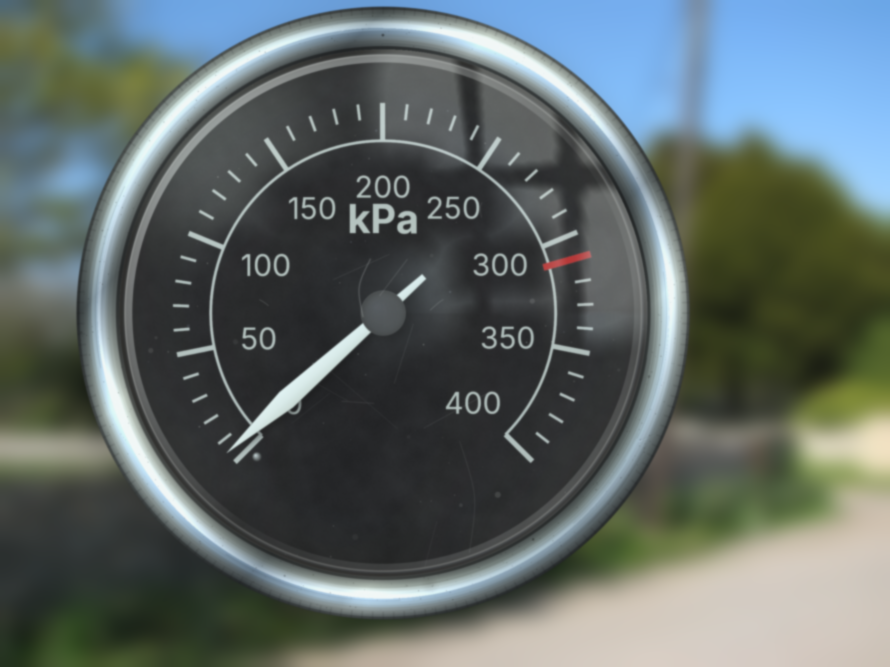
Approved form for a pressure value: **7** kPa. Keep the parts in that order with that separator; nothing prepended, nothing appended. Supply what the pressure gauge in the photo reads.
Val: **5** kPa
